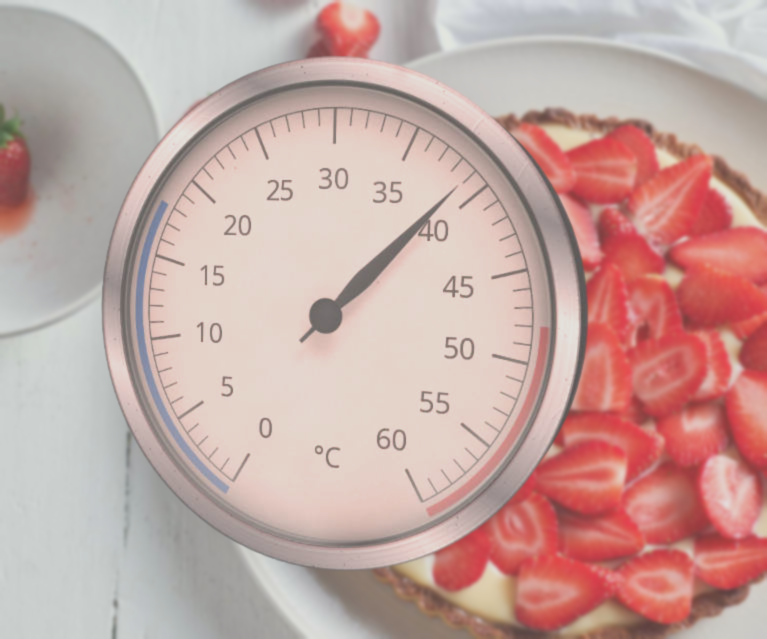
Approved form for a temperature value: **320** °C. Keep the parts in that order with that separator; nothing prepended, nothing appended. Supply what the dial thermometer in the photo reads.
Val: **39** °C
